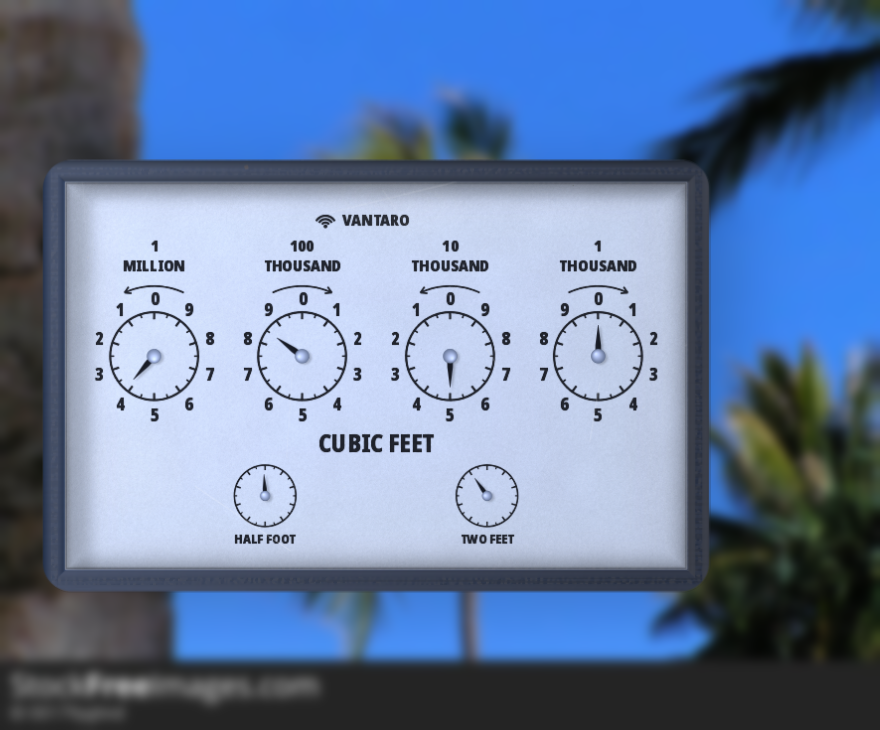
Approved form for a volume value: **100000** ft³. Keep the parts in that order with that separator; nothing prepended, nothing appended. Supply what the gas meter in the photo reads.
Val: **385000** ft³
